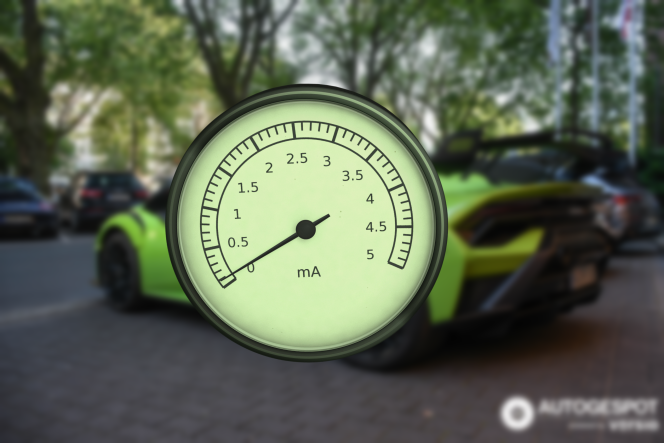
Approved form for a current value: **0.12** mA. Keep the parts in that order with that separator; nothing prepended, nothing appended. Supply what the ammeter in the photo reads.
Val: **0.1** mA
